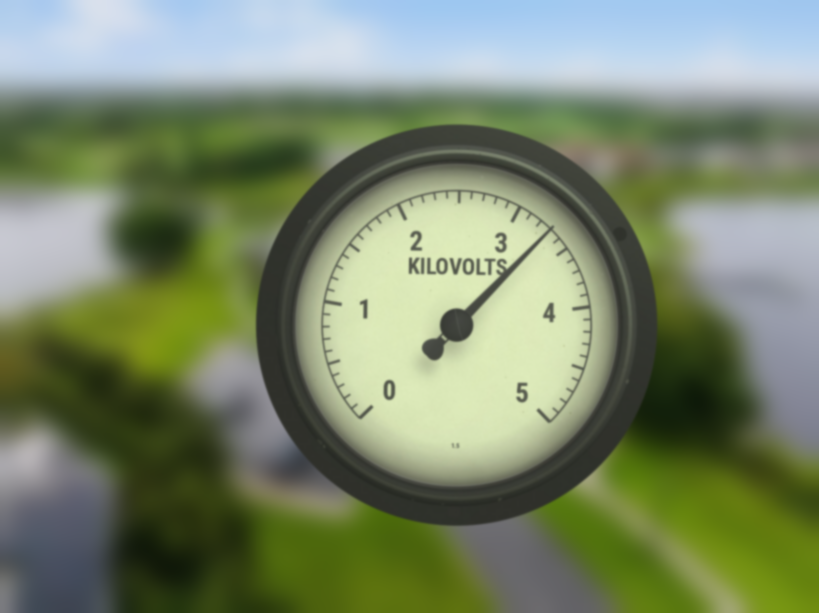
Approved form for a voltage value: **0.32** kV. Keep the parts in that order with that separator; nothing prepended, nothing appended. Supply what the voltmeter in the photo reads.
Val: **3.3** kV
